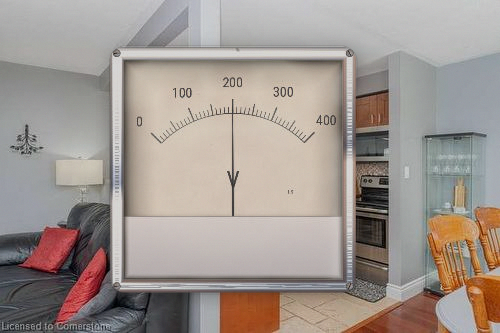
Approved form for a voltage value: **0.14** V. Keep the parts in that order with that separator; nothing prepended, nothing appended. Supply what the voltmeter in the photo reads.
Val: **200** V
